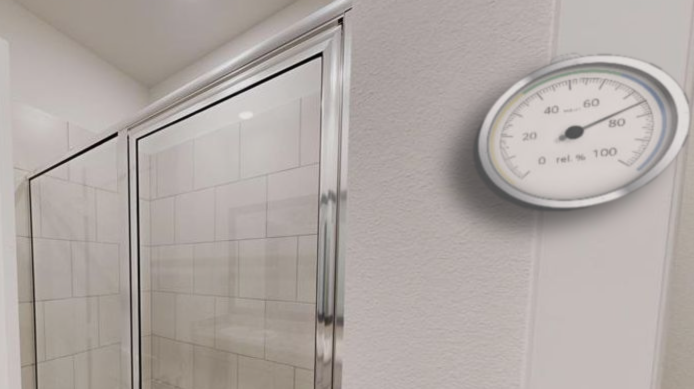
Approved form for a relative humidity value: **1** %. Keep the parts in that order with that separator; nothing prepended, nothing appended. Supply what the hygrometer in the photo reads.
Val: **75** %
